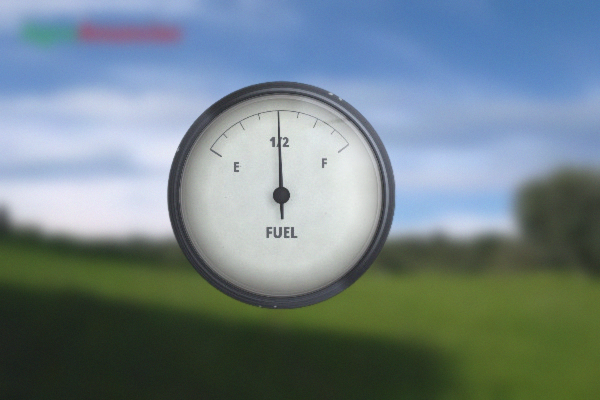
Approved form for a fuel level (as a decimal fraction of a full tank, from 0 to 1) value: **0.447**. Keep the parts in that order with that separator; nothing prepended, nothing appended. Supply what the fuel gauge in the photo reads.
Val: **0.5**
